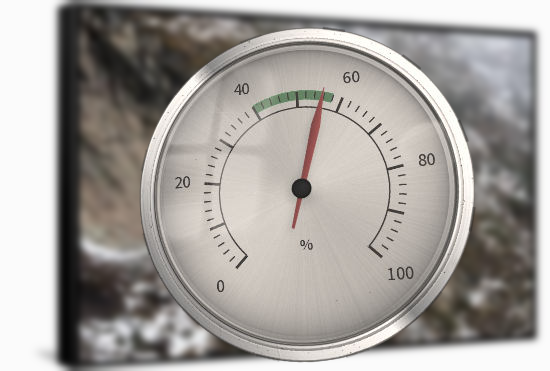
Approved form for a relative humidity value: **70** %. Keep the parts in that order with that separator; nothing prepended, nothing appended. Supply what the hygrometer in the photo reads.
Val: **56** %
